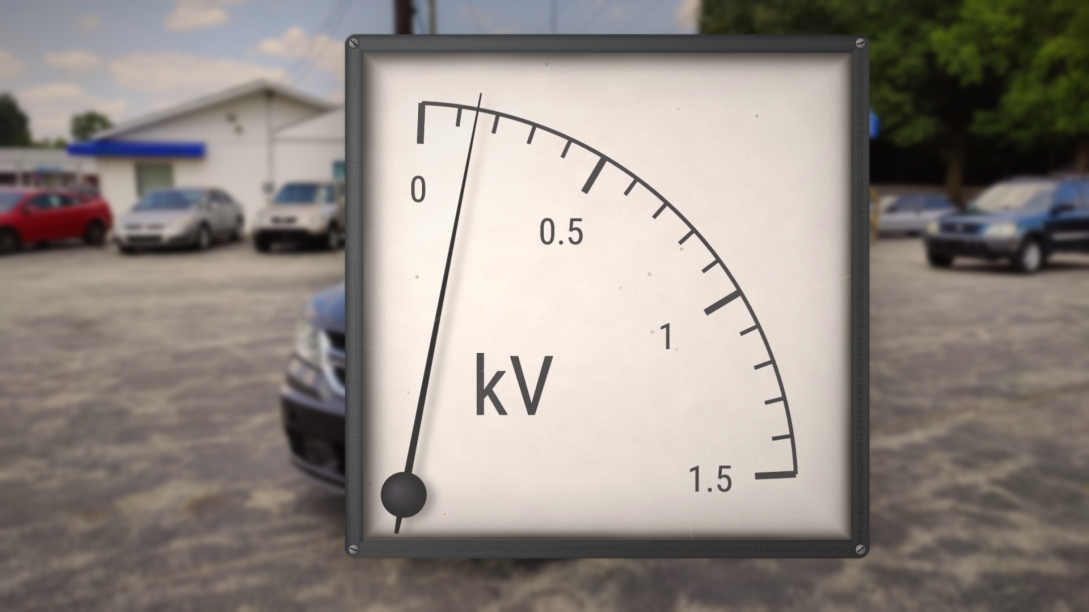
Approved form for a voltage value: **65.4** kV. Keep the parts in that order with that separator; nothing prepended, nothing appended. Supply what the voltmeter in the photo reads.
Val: **0.15** kV
